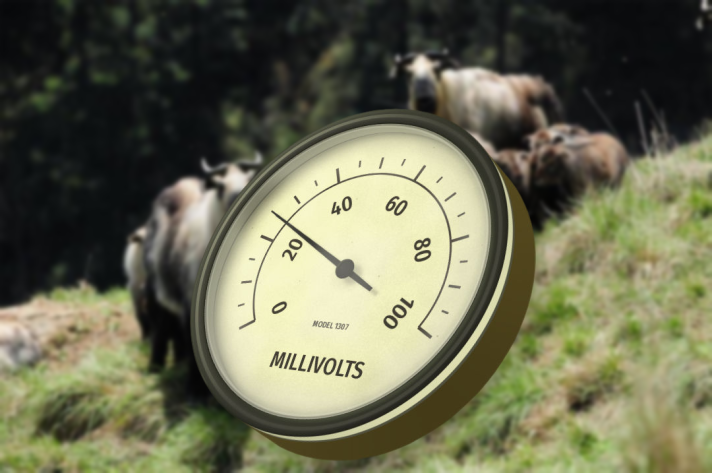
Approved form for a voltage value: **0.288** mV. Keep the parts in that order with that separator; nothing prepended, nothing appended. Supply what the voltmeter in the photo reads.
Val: **25** mV
